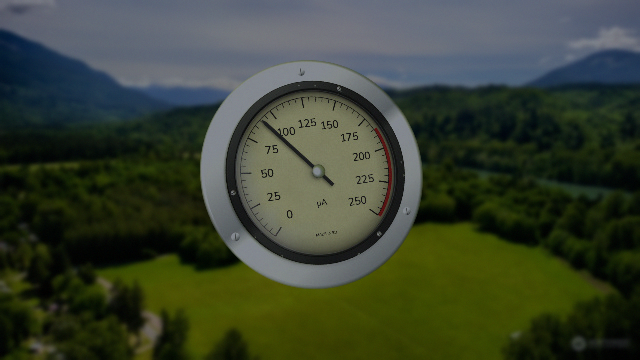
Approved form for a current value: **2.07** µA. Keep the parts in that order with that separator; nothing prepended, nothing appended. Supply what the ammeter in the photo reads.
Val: **90** µA
